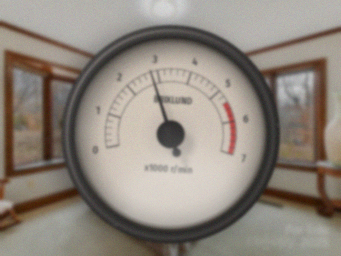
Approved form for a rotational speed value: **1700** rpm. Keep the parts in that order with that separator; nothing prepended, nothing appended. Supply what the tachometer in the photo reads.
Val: **2800** rpm
